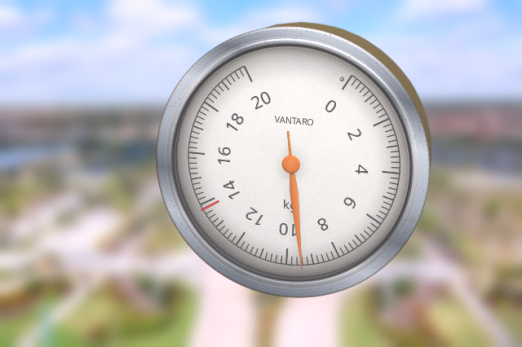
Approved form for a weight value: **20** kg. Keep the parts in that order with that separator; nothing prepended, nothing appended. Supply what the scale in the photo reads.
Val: **9.4** kg
